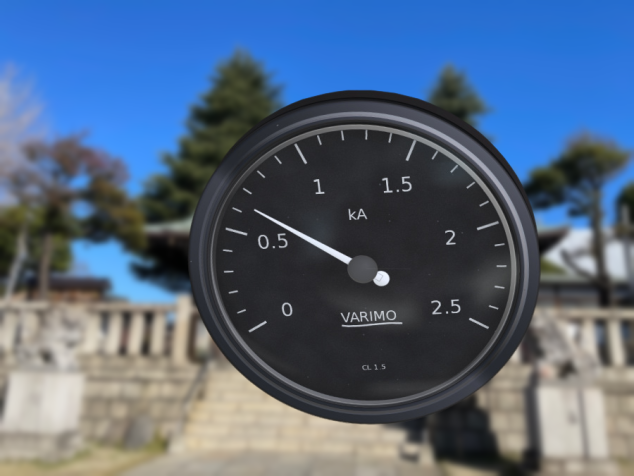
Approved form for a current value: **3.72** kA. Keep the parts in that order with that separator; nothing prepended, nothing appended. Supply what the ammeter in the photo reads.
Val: **0.65** kA
